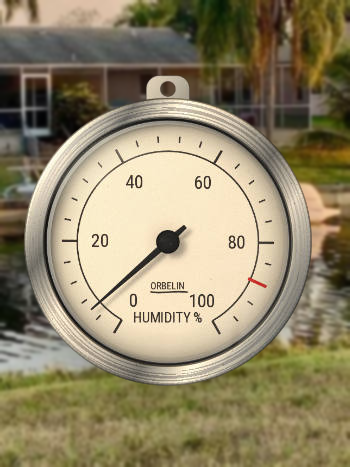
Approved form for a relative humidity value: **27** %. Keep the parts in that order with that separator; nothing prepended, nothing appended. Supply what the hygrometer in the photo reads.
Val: **6** %
